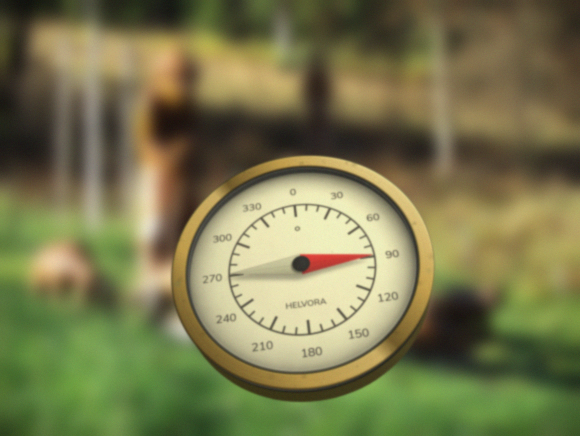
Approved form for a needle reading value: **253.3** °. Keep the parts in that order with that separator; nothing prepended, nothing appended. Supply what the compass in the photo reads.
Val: **90** °
